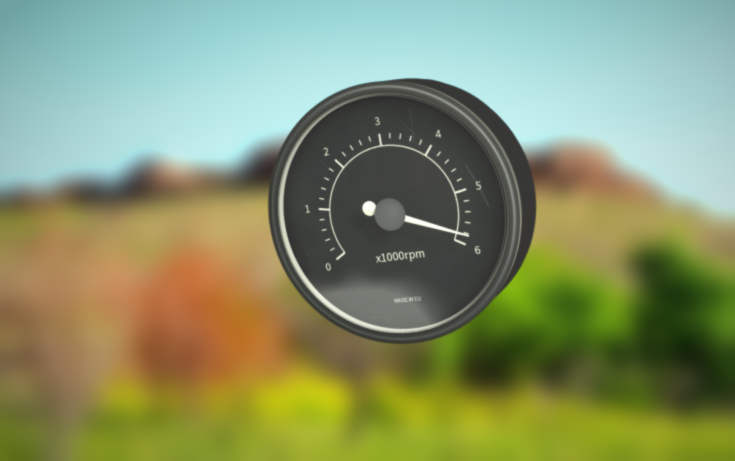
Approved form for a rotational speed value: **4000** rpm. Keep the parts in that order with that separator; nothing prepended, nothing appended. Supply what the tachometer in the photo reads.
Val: **5800** rpm
